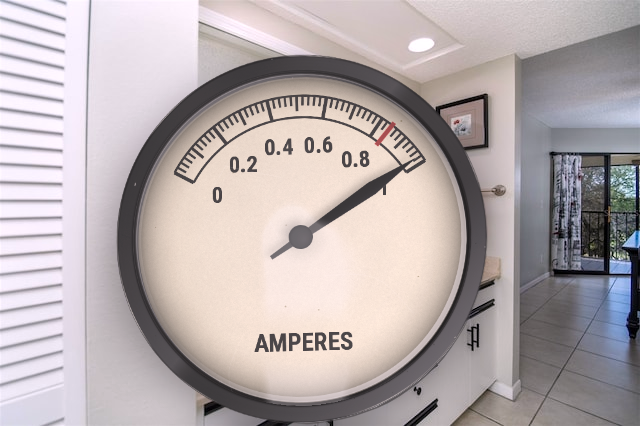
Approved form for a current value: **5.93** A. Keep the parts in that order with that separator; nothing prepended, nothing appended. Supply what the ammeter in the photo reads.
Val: **0.98** A
